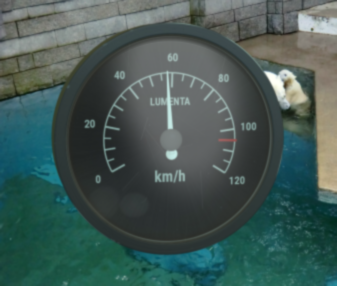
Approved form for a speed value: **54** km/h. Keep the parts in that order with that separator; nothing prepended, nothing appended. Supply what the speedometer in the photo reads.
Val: **57.5** km/h
